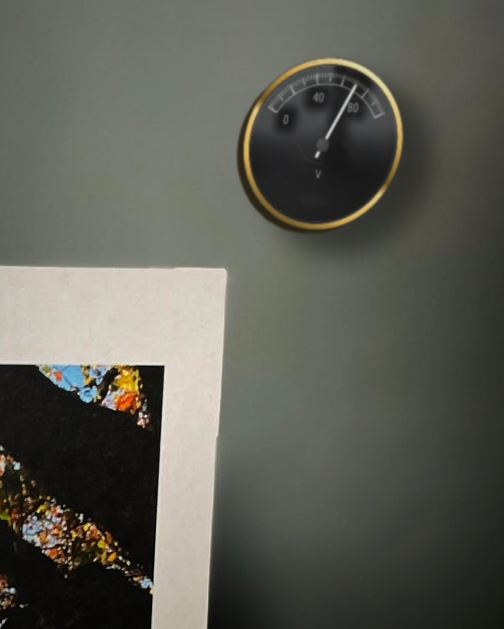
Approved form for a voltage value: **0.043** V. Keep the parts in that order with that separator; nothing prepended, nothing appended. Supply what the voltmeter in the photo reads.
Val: **70** V
